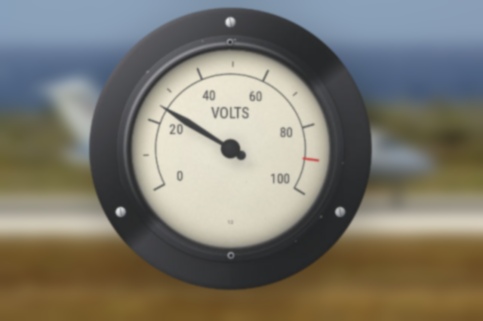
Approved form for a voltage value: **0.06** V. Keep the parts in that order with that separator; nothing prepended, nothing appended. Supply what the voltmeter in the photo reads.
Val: **25** V
